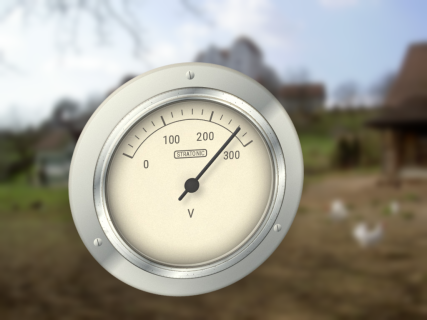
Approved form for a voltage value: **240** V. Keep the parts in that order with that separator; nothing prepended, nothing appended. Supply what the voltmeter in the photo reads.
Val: **260** V
